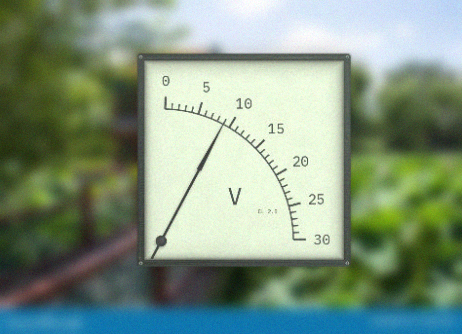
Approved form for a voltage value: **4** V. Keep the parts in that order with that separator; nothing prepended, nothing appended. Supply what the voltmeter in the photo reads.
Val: **9** V
